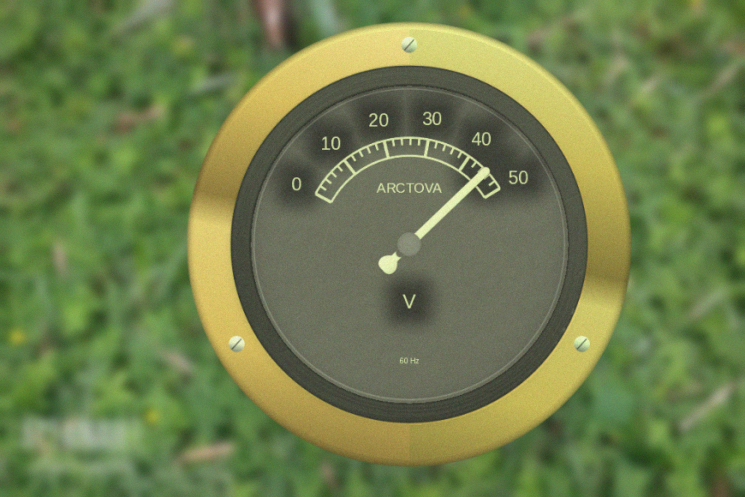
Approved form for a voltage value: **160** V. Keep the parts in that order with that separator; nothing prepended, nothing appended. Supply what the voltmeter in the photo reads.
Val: **45** V
